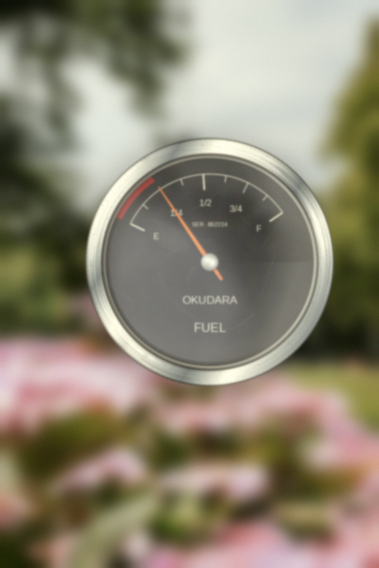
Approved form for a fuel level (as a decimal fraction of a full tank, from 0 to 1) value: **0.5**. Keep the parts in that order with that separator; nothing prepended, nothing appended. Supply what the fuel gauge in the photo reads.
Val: **0.25**
